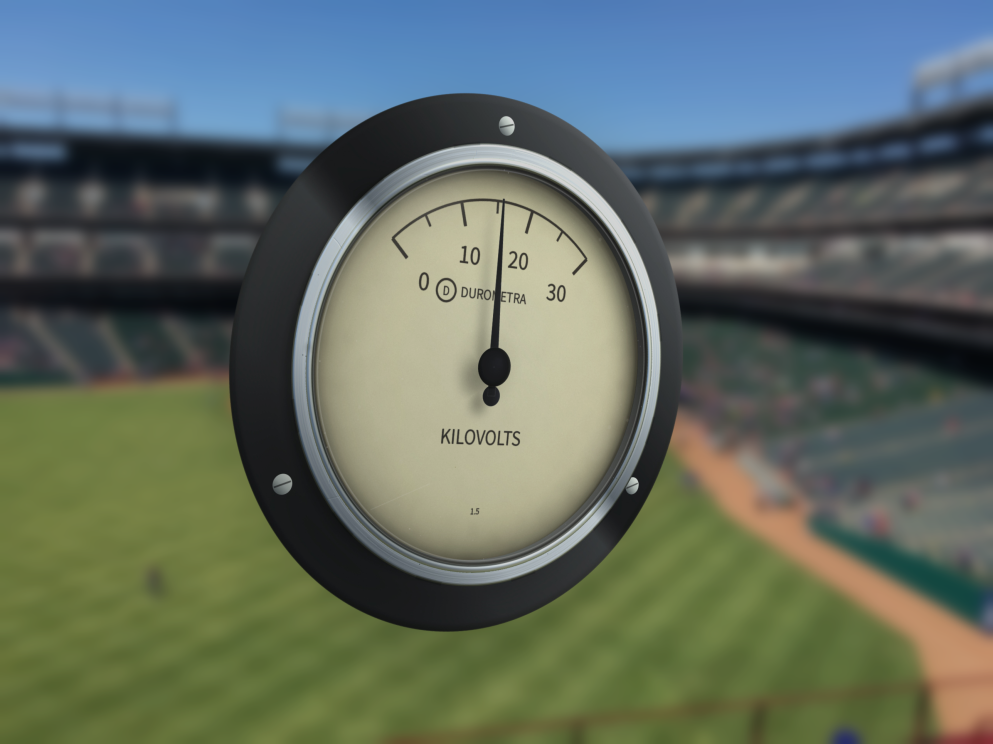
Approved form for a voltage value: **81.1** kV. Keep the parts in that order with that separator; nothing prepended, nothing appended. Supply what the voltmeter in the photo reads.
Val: **15** kV
